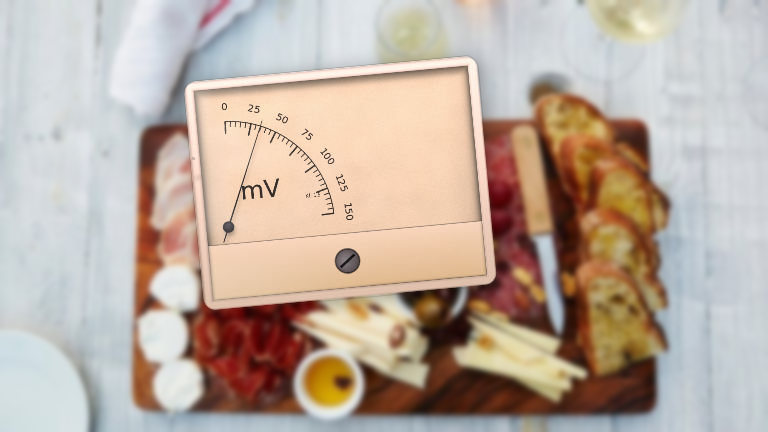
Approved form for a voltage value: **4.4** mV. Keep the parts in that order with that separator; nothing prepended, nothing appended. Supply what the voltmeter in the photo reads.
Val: **35** mV
